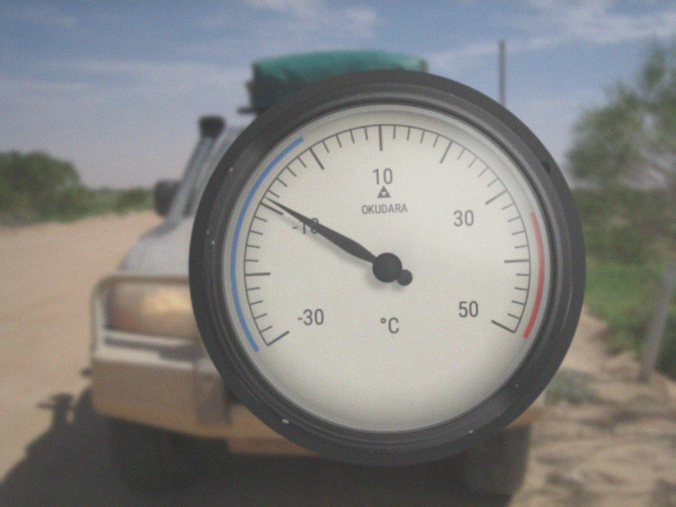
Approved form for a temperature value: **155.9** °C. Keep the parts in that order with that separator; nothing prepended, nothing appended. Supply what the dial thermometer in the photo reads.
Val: **-9** °C
